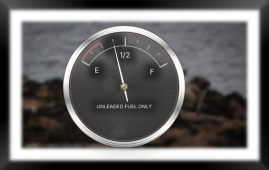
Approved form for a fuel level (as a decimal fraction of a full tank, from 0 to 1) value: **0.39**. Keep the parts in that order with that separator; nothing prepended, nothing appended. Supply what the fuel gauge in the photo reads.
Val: **0.375**
